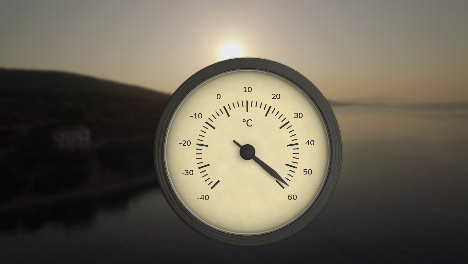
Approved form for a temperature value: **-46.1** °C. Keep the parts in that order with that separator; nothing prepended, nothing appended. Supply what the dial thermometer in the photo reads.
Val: **58** °C
